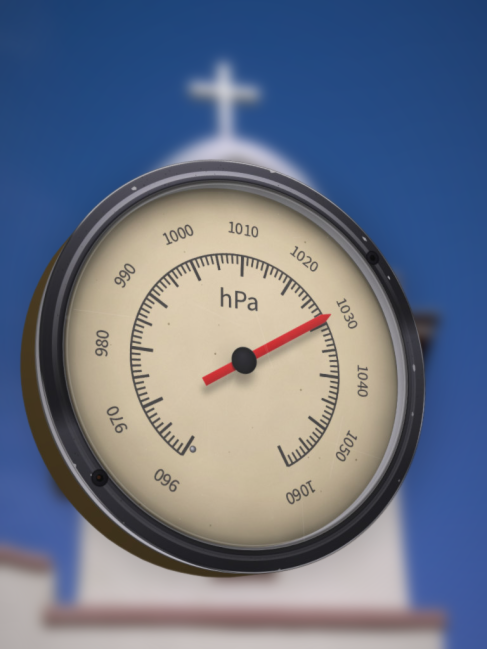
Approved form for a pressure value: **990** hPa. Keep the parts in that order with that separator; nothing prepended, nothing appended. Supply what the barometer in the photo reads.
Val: **1029** hPa
